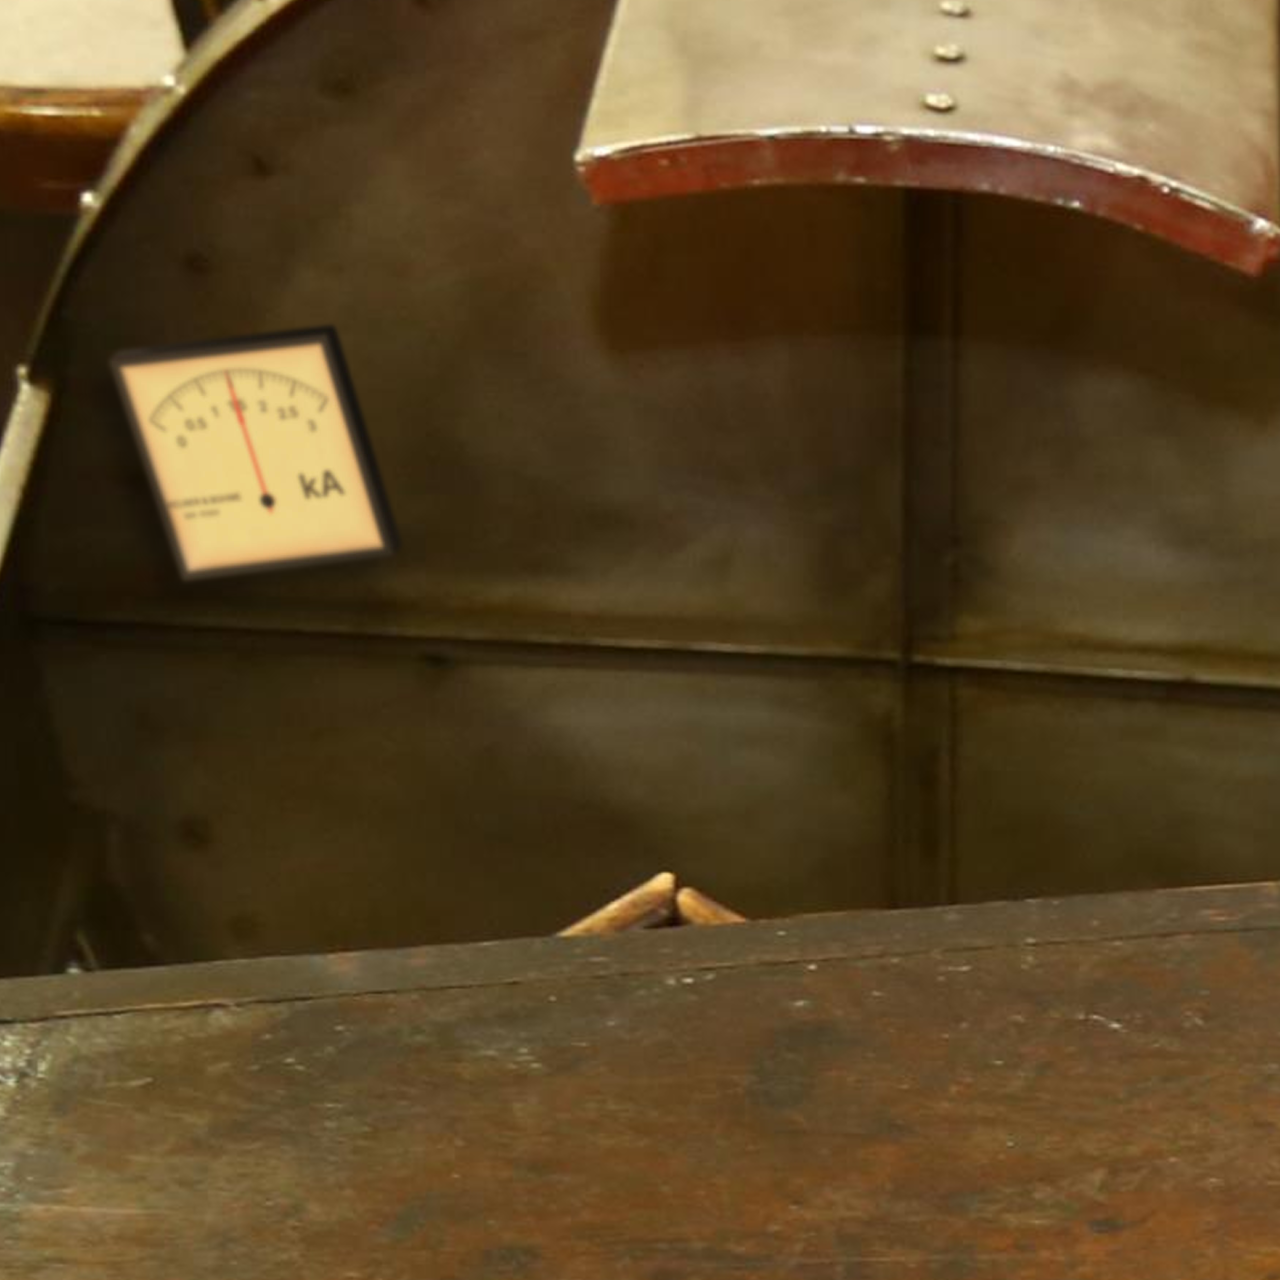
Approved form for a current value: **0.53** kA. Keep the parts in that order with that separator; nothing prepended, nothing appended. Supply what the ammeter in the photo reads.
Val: **1.5** kA
